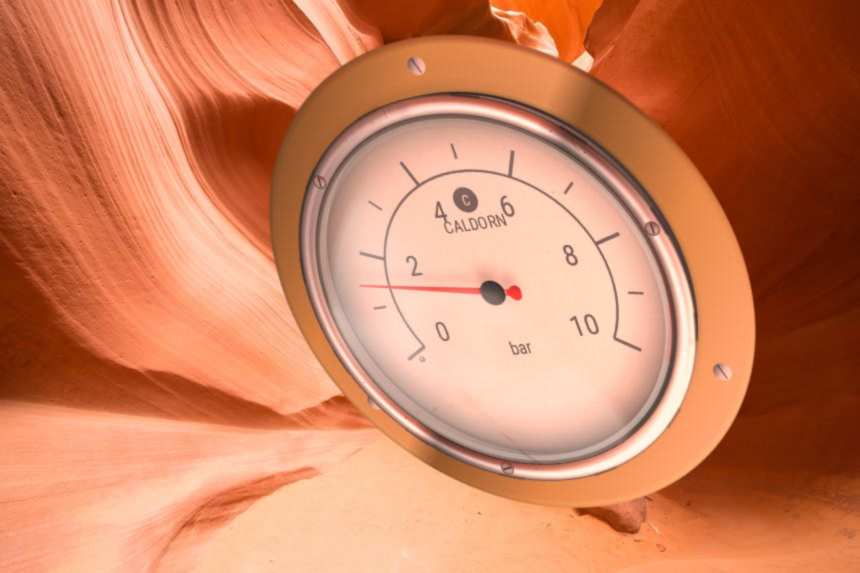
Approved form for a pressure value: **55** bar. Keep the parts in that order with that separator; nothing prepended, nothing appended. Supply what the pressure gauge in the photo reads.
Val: **1.5** bar
